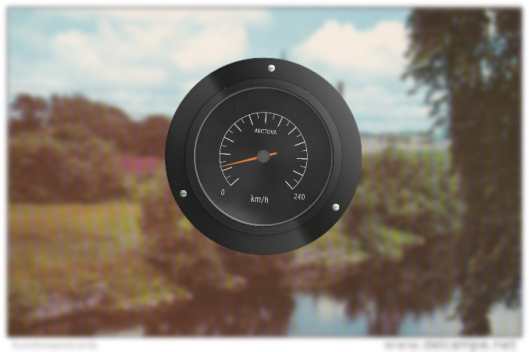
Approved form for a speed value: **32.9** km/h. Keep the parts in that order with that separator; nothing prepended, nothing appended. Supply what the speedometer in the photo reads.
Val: **25** km/h
